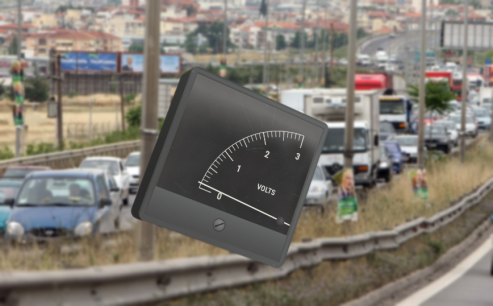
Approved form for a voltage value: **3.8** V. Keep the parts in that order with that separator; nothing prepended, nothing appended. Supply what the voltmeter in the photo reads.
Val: **0.1** V
